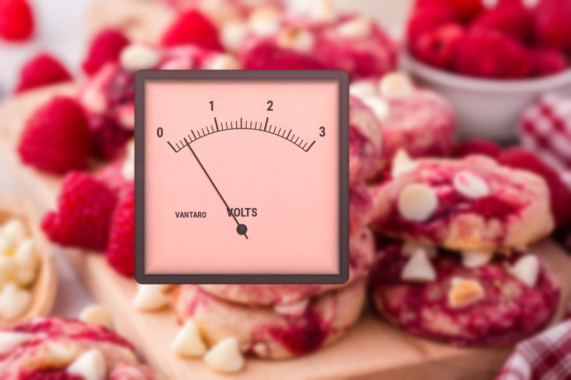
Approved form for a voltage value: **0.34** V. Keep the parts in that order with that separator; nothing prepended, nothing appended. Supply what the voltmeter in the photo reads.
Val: **0.3** V
